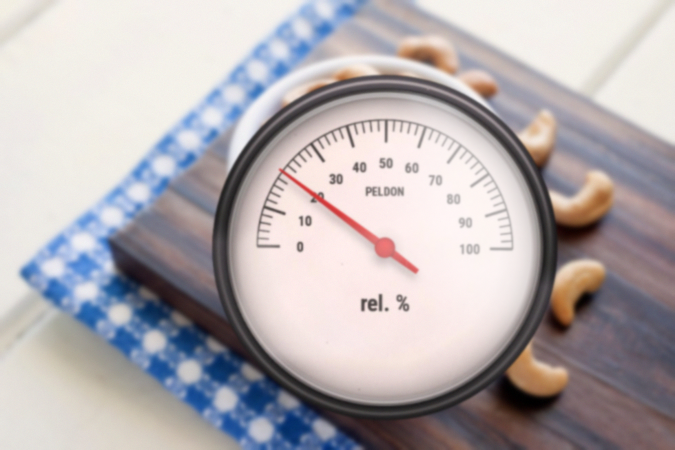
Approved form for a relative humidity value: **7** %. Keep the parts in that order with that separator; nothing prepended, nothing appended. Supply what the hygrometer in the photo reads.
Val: **20** %
